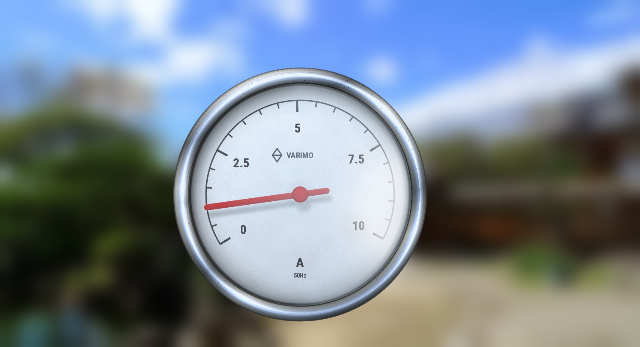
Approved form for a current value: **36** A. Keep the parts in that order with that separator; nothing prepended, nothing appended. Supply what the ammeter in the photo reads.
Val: **1** A
